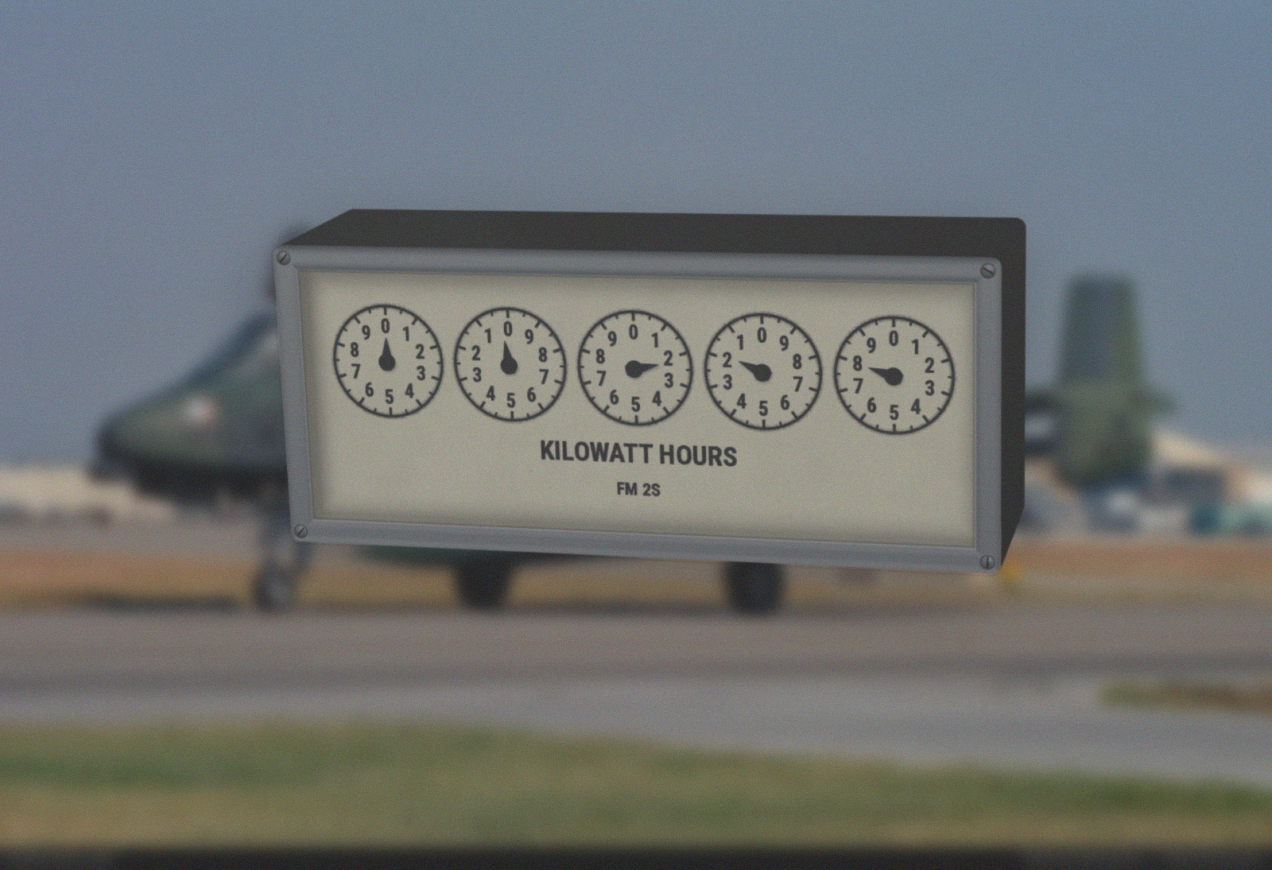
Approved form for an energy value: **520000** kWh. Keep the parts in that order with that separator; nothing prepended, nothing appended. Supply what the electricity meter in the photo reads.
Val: **218** kWh
